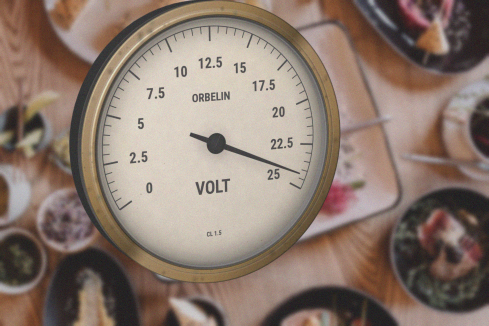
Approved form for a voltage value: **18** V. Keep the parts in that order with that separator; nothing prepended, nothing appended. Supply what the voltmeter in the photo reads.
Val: **24.25** V
